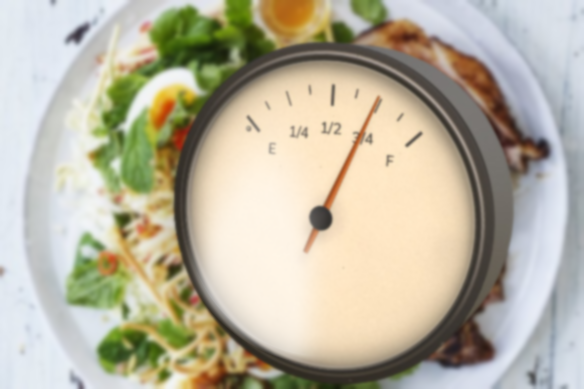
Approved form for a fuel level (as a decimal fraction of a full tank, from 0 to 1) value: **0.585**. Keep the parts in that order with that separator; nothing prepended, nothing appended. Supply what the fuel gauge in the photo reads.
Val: **0.75**
